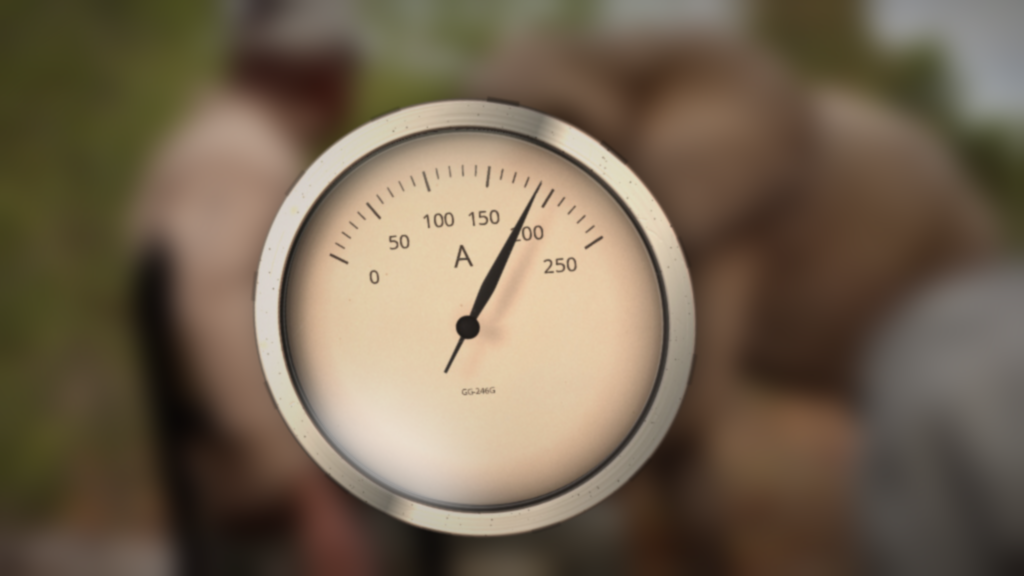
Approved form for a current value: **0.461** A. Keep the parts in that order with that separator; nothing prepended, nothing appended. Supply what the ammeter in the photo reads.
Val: **190** A
